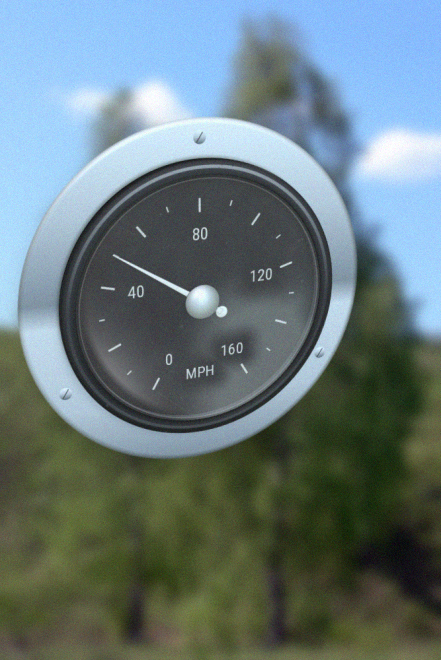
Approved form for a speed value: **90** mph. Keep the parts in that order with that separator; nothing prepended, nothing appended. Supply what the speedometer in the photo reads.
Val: **50** mph
